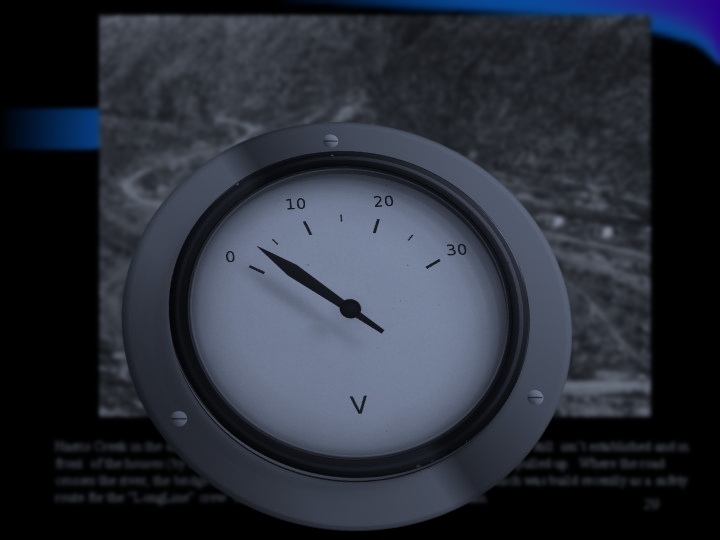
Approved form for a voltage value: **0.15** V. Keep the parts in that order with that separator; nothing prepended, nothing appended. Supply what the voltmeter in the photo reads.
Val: **2.5** V
